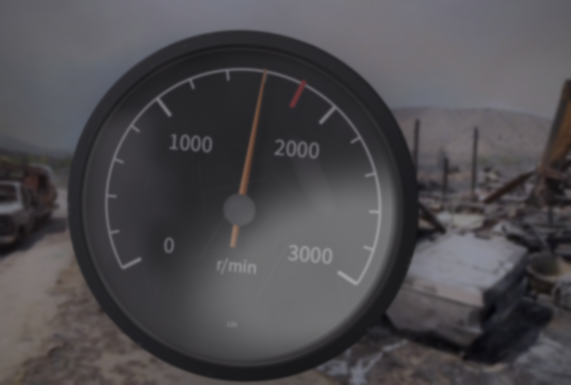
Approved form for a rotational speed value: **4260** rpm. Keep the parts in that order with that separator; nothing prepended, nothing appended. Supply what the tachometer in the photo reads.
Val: **1600** rpm
